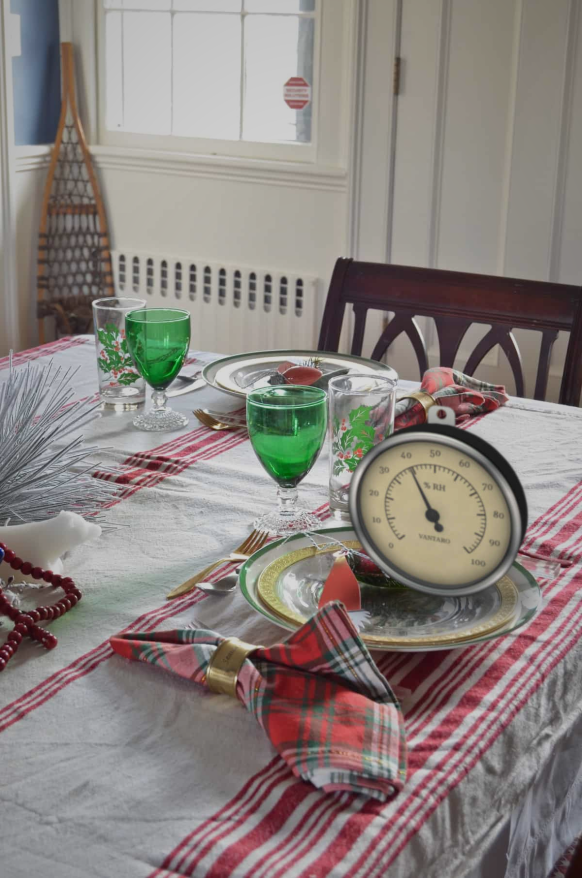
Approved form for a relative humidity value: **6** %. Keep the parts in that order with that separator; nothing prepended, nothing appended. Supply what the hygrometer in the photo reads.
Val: **40** %
